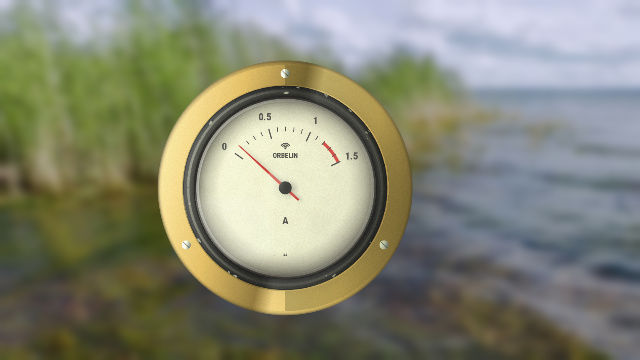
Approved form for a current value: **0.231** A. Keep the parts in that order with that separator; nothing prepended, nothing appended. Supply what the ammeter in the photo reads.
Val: **0.1** A
